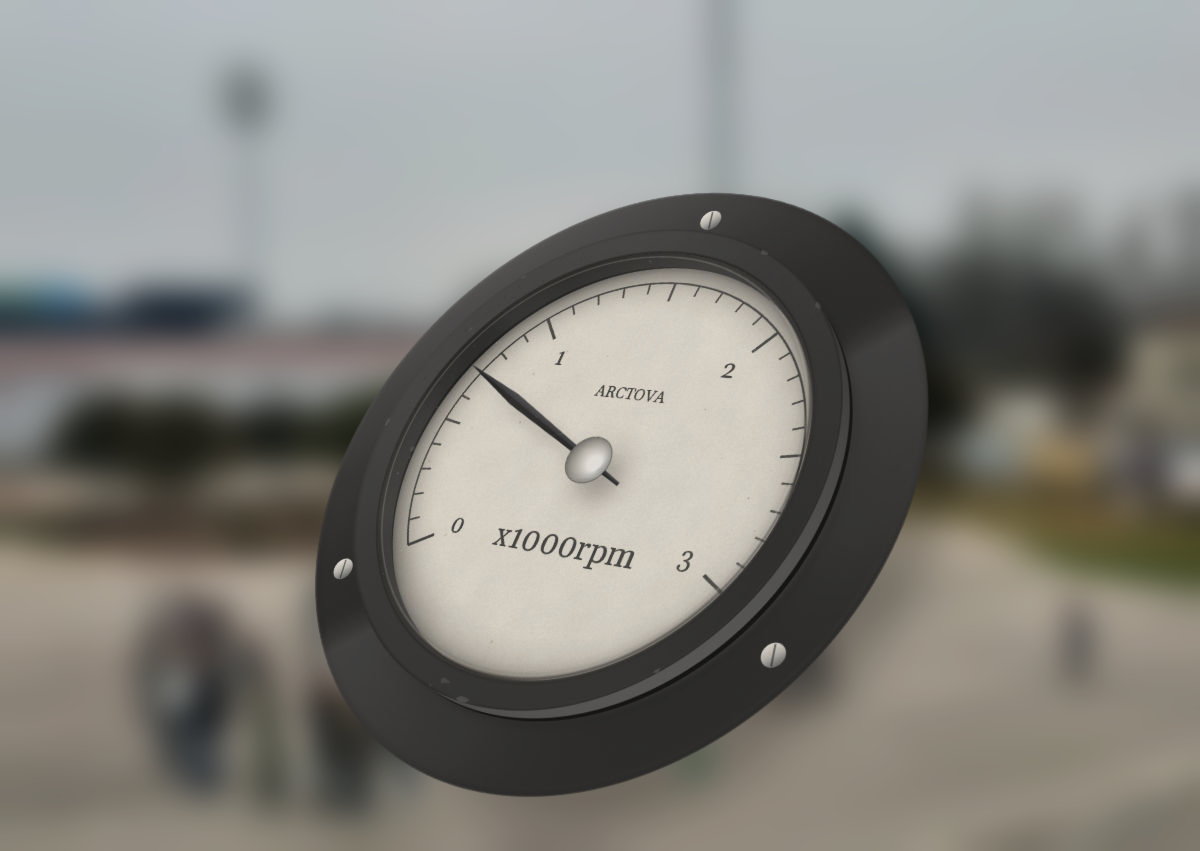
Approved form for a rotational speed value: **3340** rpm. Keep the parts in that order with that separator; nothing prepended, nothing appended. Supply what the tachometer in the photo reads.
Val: **700** rpm
